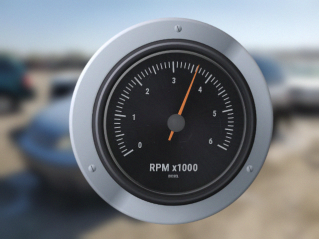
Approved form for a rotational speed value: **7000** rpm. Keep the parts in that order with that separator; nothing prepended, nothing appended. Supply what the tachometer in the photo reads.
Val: **3600** rpm
